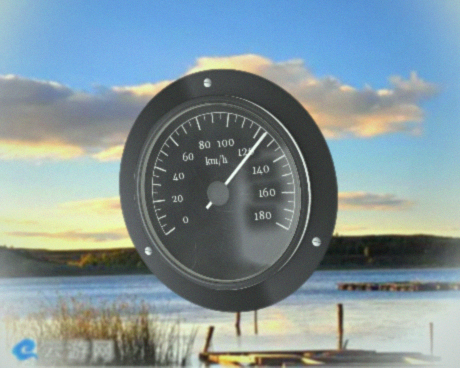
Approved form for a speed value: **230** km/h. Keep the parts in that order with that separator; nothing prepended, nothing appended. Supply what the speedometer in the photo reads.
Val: **125** km/h
